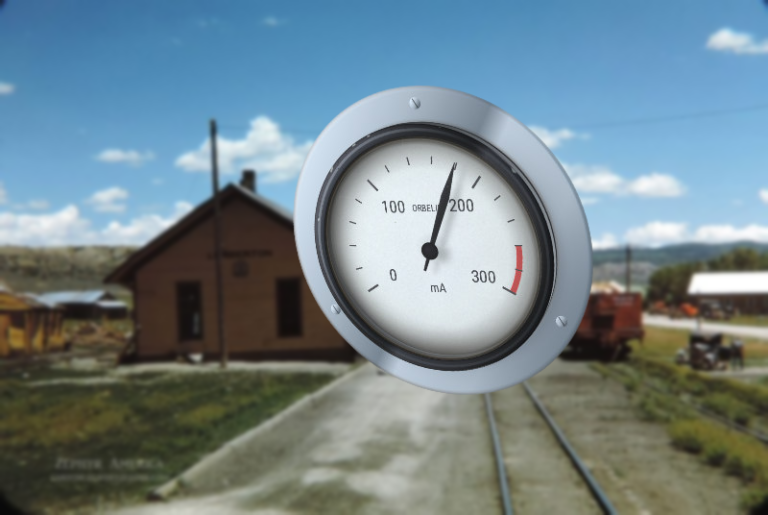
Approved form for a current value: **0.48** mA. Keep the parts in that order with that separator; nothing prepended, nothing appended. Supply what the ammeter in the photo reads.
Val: **180** mA
